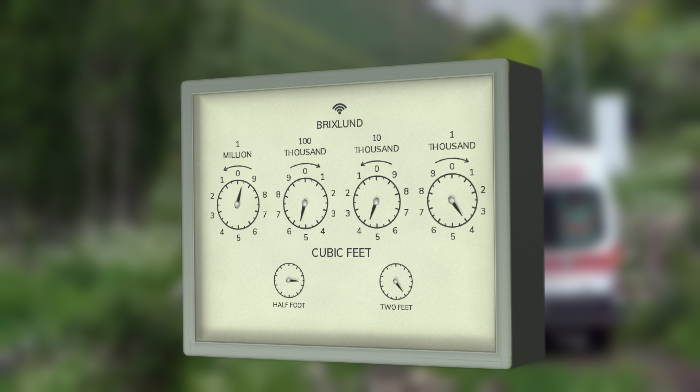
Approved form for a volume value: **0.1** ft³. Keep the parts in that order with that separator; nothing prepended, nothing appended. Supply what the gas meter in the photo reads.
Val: **954400** ft³
